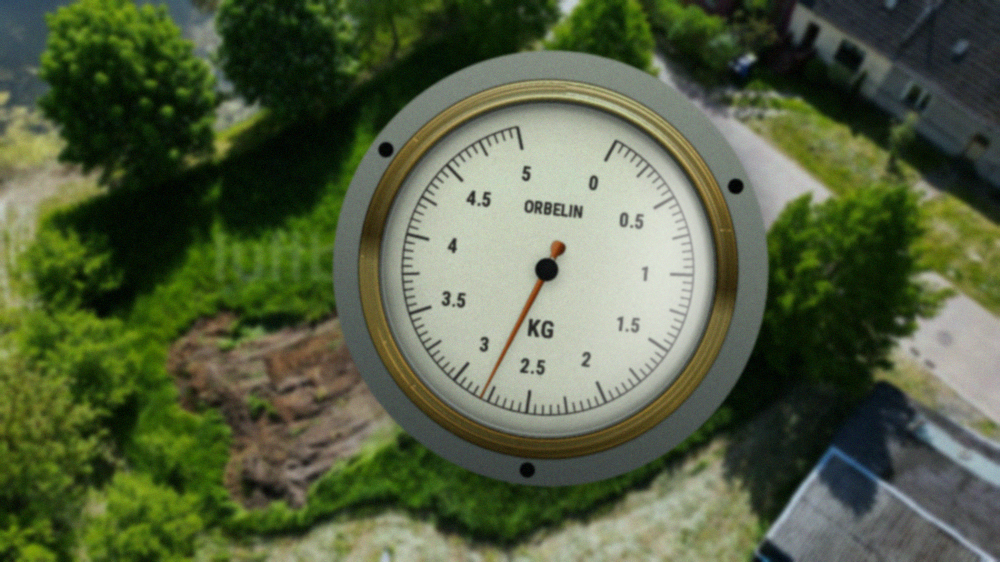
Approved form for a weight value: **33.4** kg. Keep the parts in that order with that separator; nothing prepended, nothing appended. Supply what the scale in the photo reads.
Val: **2.8** kg
